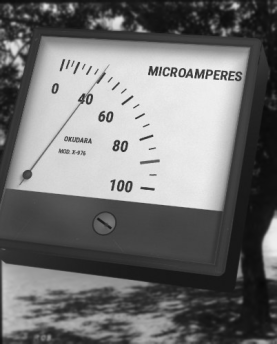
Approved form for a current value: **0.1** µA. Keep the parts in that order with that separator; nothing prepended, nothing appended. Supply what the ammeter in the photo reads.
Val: **40** µA
